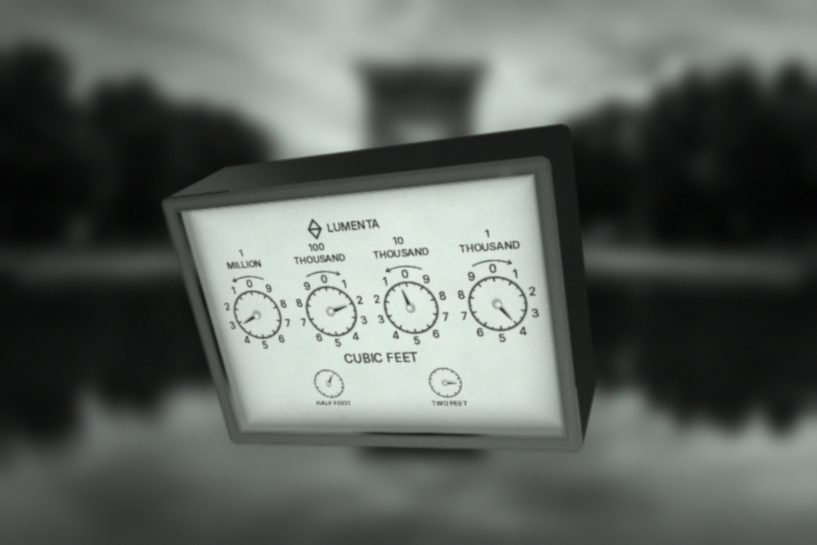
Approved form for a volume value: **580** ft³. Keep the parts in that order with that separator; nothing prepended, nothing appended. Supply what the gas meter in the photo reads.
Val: **320400** ft³
